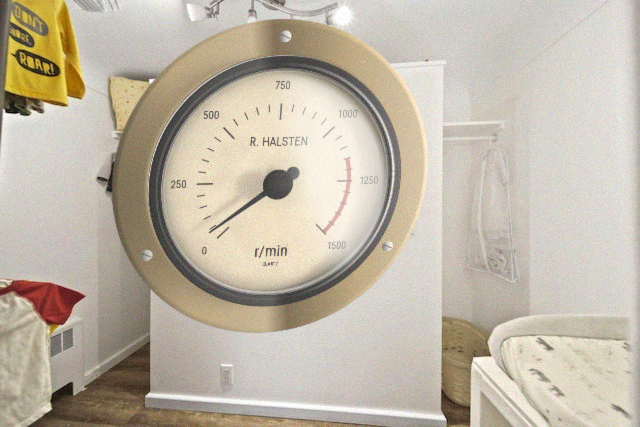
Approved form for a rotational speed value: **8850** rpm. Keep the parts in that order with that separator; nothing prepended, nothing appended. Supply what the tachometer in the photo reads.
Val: **50** rpm
